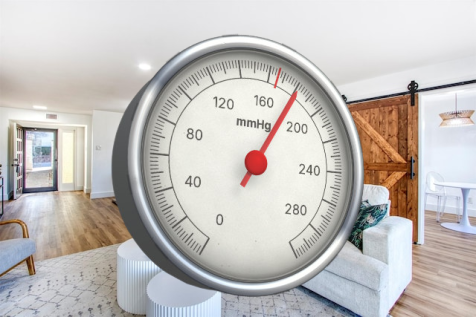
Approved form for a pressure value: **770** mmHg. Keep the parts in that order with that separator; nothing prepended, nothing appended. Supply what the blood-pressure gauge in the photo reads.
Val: **180** mmHg
